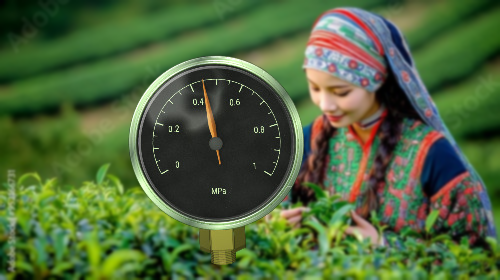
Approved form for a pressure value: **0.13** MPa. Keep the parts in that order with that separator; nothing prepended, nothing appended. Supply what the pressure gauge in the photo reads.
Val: **0.45** MPa
